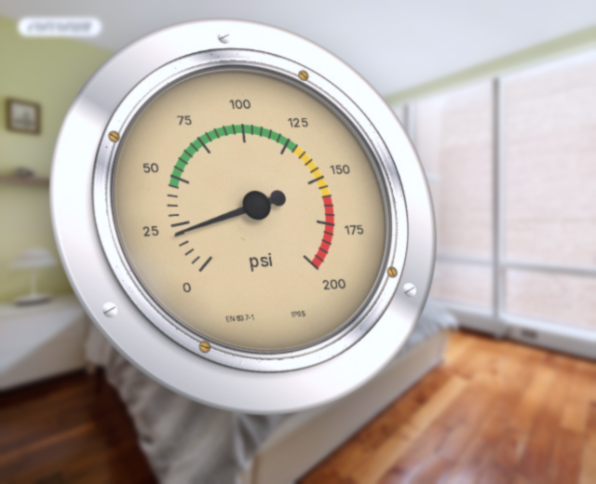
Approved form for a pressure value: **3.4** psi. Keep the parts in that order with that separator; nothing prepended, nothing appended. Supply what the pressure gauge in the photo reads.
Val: **20** psi
